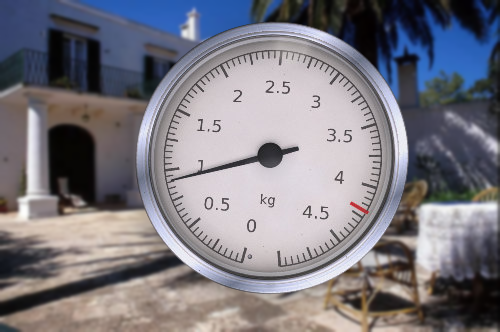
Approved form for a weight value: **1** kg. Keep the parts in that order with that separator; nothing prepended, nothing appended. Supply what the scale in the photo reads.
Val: **0.9** kg
